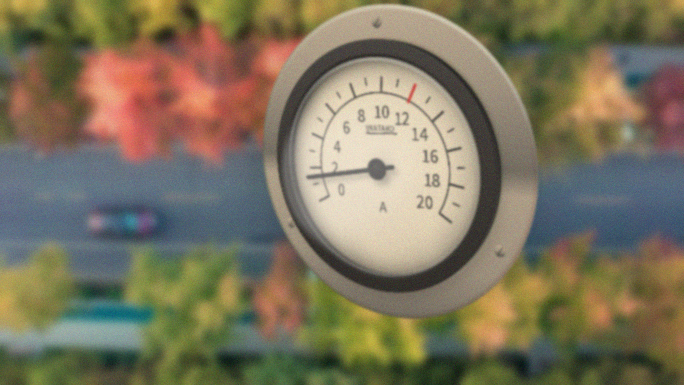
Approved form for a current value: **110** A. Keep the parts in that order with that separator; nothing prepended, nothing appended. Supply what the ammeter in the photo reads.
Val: **1.5** A
